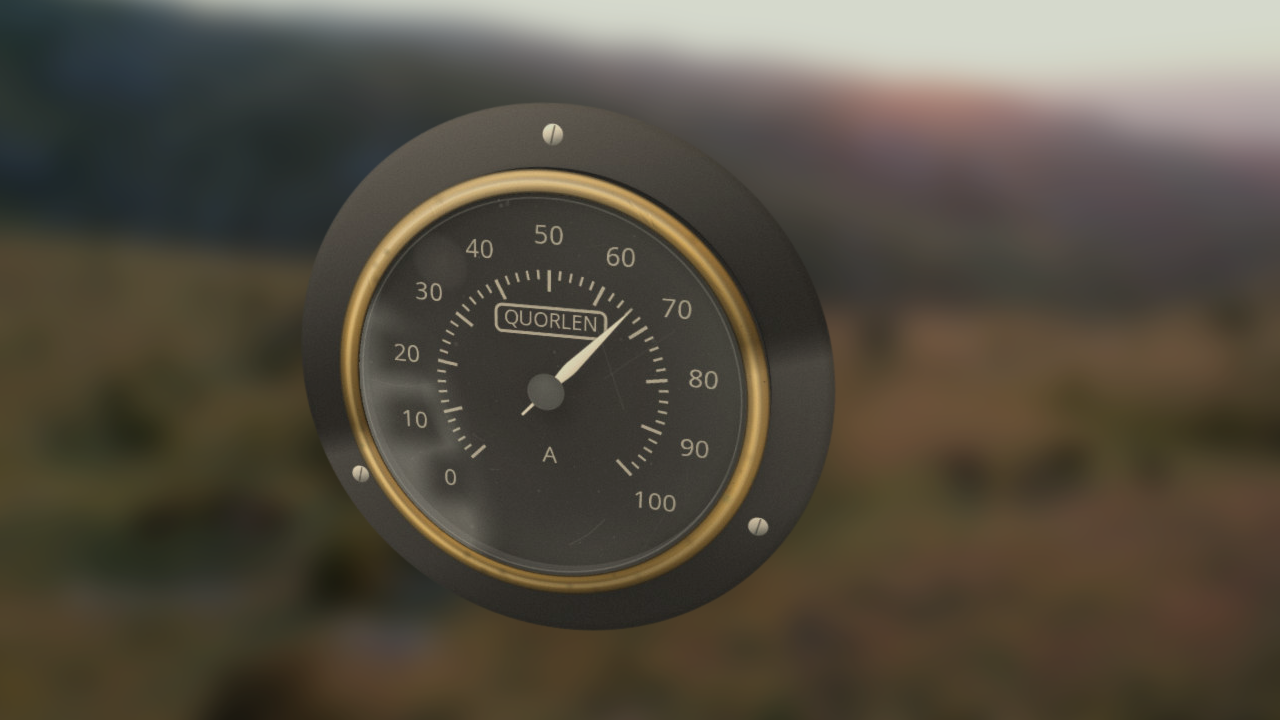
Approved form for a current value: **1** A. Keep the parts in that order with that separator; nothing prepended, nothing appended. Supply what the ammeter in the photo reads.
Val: **66** A
